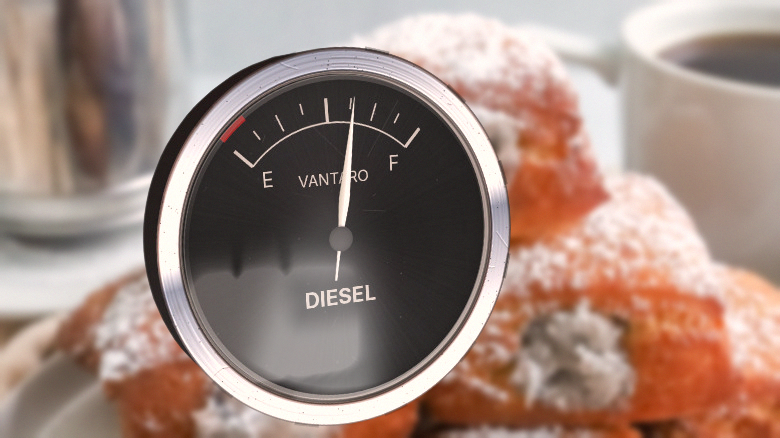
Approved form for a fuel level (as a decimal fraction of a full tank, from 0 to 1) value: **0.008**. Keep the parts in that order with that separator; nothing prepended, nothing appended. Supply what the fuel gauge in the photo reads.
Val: **0.625**
